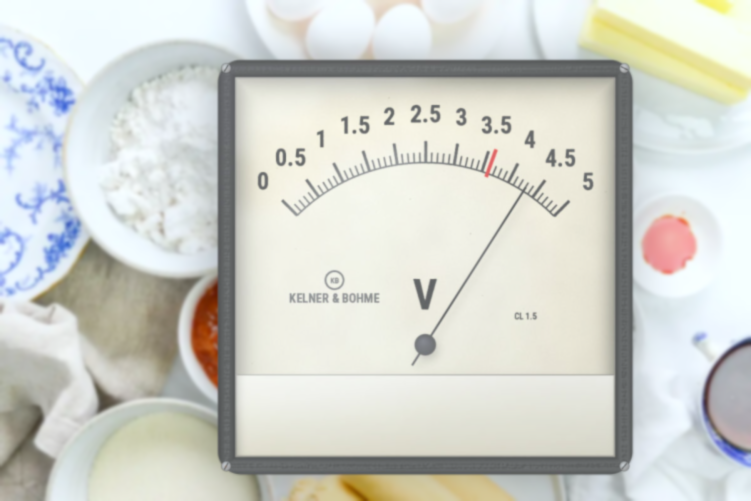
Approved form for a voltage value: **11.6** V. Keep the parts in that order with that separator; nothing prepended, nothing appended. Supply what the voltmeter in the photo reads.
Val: **4.3** V
